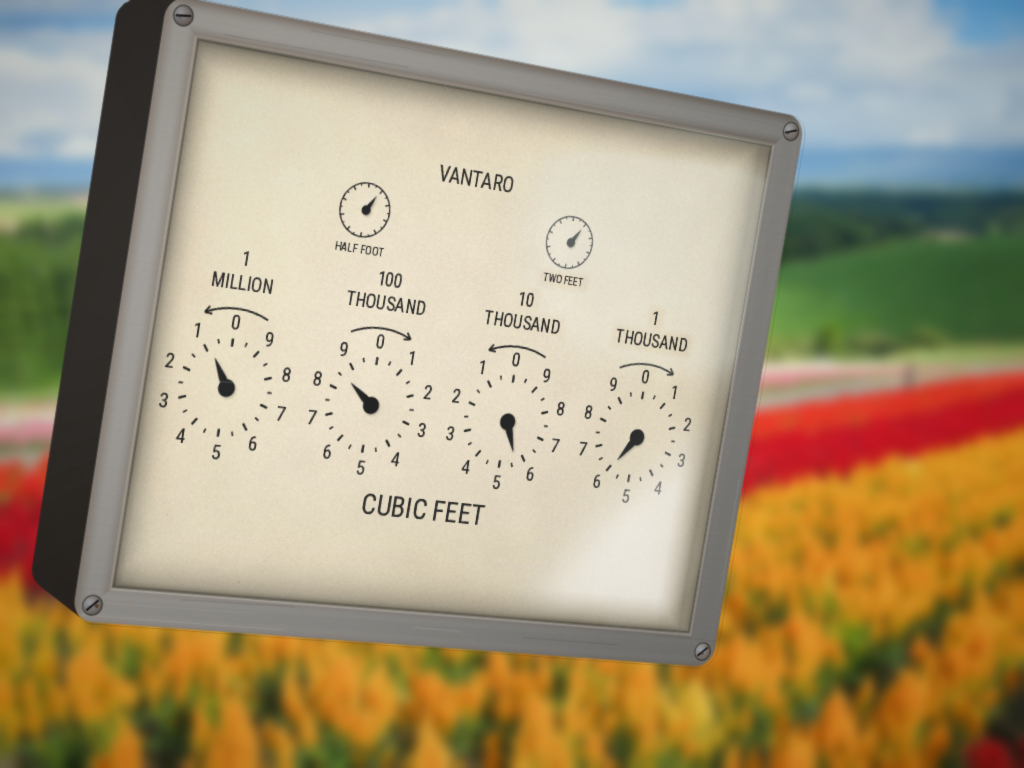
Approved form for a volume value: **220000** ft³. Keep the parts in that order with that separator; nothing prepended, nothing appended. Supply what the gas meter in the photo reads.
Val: **85600** ft³
